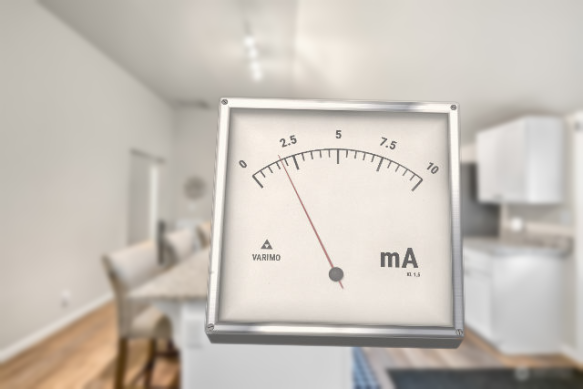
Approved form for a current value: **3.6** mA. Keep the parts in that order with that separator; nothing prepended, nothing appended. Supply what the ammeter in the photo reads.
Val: **1.75** mA
